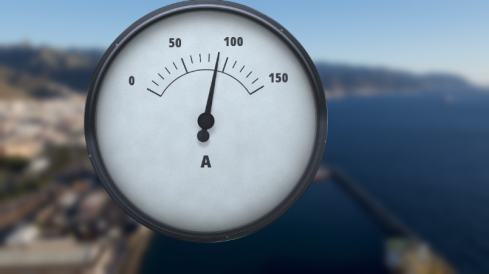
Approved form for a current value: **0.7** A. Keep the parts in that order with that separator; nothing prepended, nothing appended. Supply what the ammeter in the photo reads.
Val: **90** A
